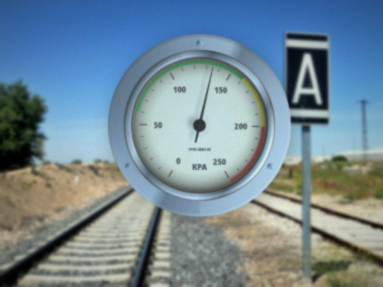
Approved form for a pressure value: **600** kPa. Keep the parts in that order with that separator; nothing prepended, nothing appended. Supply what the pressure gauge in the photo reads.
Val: **135** kPa
